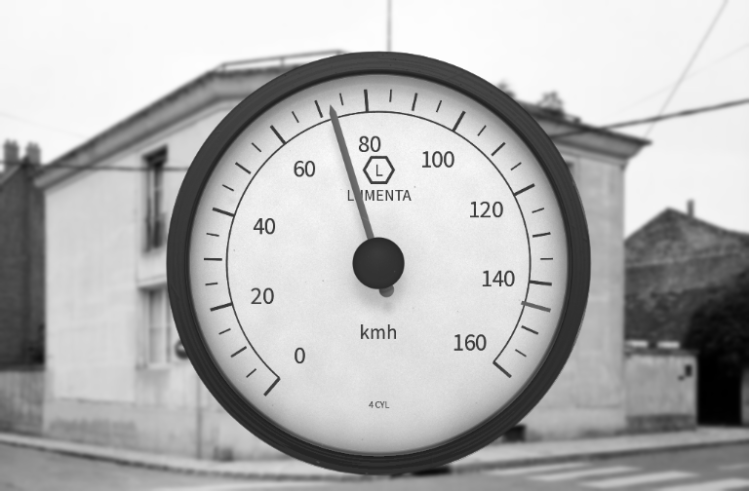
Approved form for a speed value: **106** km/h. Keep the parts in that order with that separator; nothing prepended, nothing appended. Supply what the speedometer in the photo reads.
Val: **72.5** km/h
